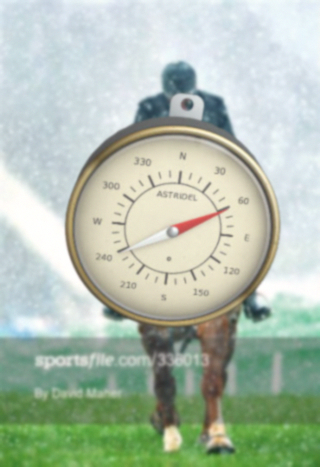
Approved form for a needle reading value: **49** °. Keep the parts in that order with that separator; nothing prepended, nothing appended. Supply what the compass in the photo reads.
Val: **60** °
